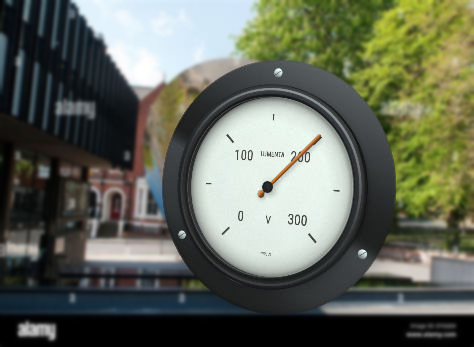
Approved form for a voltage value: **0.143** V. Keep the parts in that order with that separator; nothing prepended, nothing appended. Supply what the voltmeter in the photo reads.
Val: **200** V
